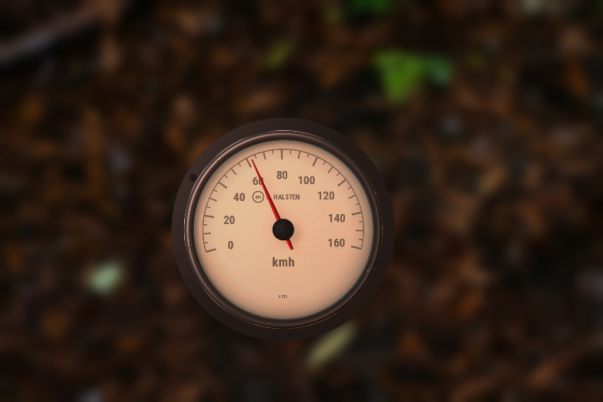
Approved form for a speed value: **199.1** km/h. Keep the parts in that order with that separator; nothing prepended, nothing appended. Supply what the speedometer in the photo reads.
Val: **62.5** km/h
